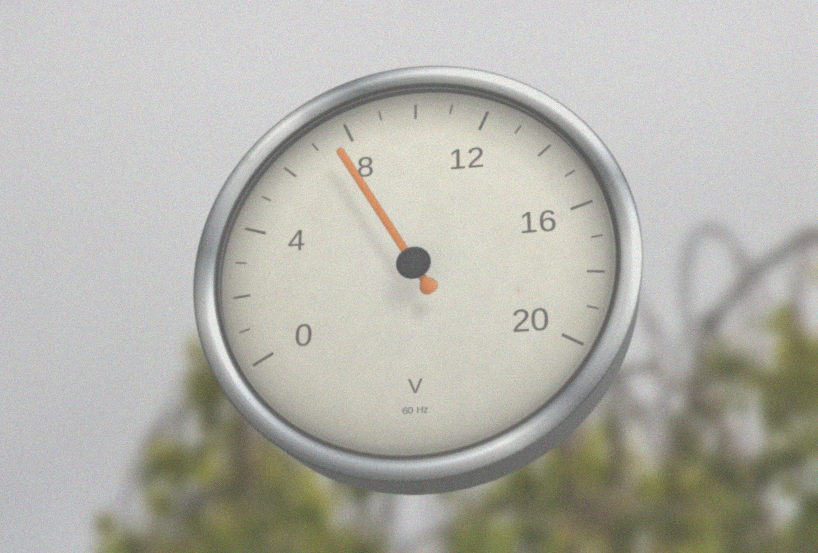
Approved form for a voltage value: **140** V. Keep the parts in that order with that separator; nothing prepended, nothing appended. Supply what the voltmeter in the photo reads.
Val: **7.5** V
